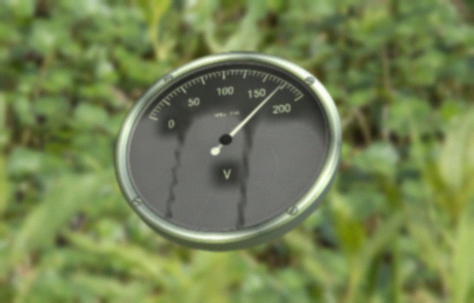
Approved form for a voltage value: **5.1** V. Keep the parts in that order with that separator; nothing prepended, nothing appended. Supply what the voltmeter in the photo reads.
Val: **175** V
